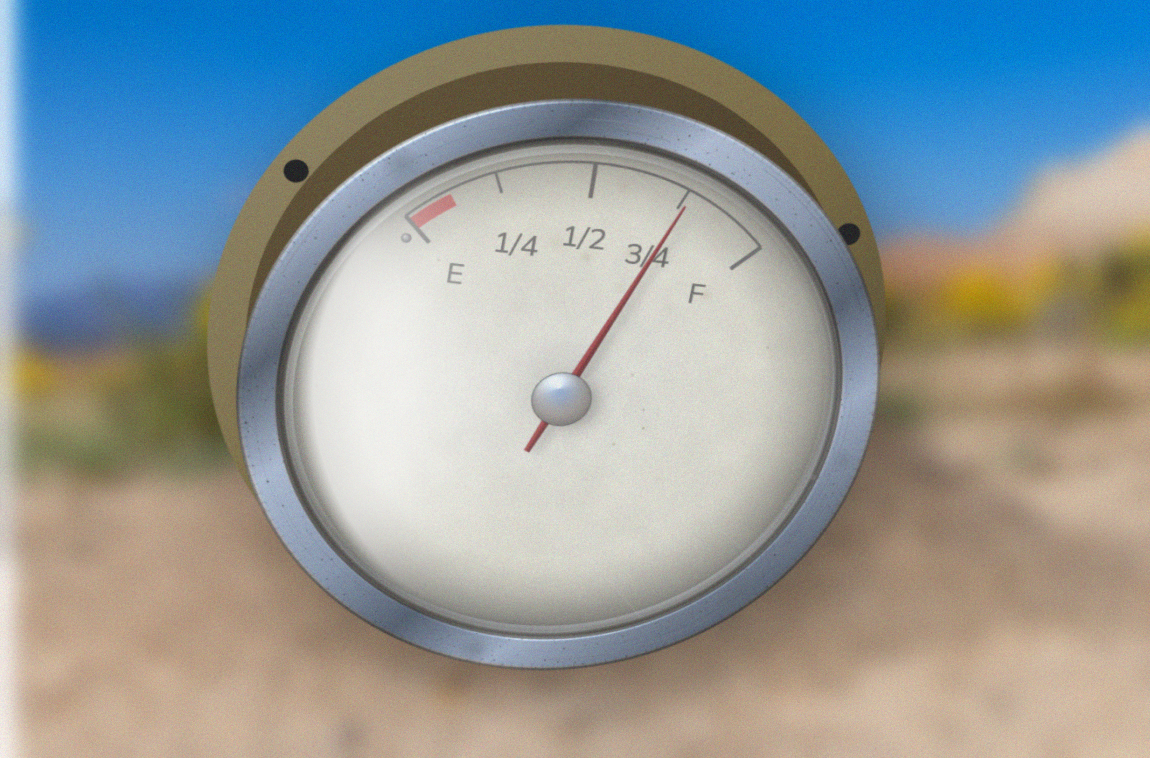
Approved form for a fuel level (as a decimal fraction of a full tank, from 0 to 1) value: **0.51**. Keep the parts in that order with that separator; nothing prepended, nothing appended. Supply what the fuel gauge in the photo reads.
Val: **0.75**
